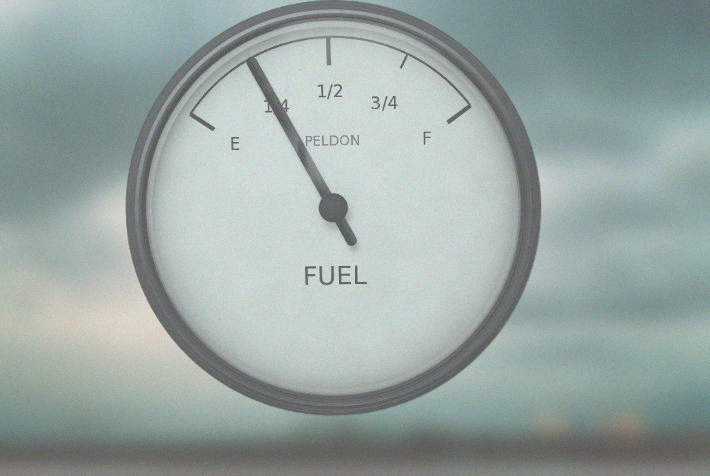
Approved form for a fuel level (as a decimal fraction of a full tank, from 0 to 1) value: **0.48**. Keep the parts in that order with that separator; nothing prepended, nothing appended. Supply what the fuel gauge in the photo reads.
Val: **0.25**
